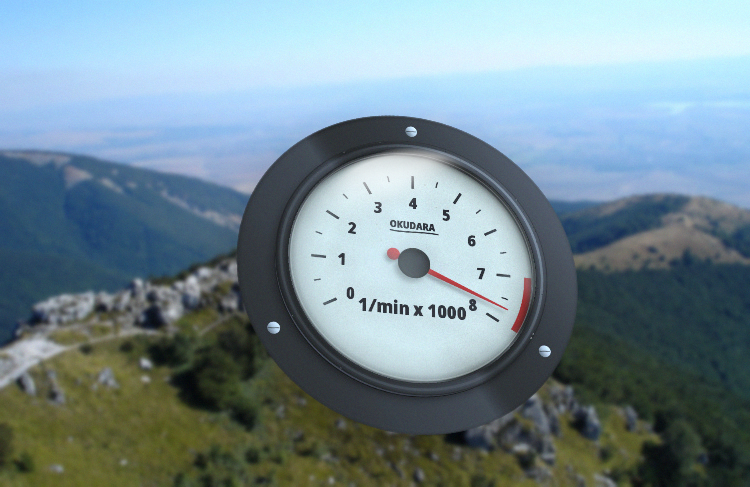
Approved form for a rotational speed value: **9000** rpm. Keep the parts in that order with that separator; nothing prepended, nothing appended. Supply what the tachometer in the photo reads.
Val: **7750** rpm
